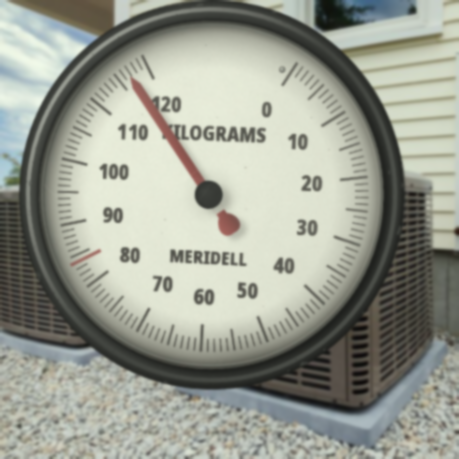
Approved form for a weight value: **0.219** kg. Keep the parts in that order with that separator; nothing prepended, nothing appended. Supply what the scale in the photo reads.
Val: **117** kg
